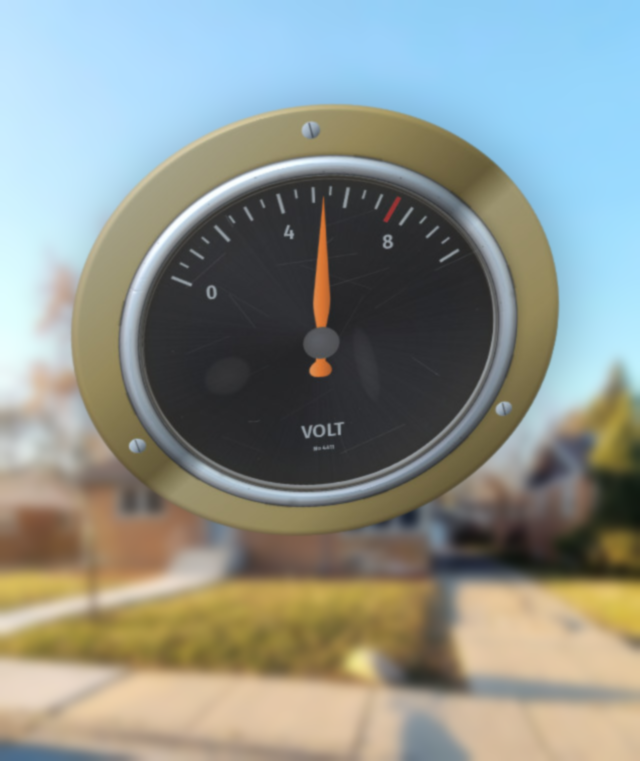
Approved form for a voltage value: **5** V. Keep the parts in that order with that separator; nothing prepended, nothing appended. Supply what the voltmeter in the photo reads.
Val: **5.25** V
